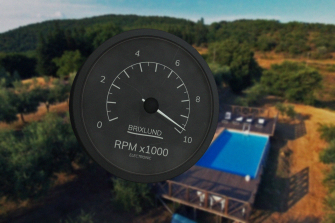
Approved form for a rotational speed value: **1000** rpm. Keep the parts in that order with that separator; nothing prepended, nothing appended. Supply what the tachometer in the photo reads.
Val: **9750** rpm
